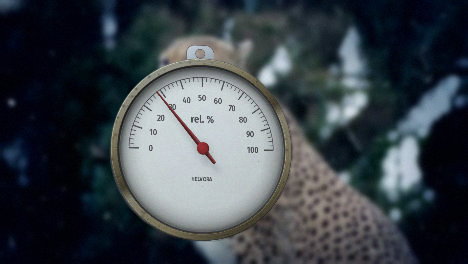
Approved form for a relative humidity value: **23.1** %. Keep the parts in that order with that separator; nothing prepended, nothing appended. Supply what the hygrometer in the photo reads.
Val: **28** %
